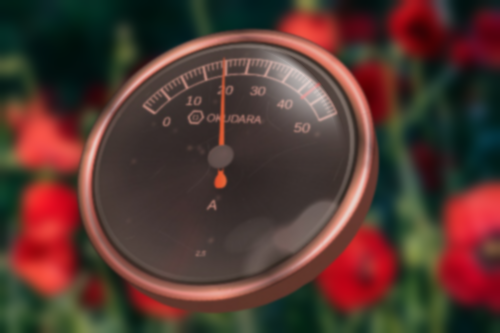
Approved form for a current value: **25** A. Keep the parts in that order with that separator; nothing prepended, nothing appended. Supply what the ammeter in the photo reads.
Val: **20** A
